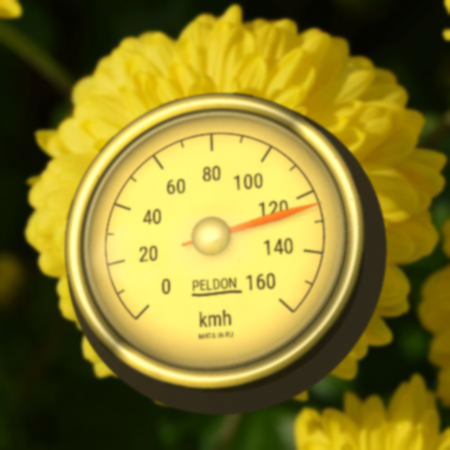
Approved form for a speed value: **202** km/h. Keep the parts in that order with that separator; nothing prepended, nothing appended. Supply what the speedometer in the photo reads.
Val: **125** km/h
